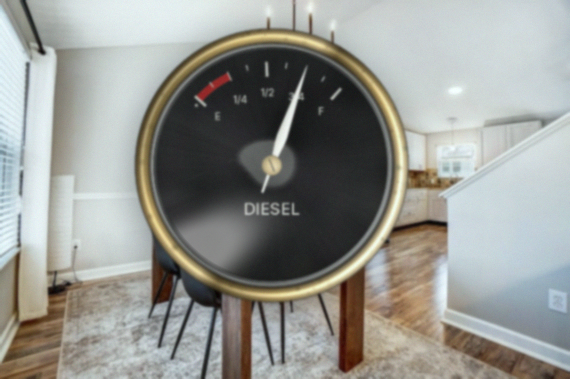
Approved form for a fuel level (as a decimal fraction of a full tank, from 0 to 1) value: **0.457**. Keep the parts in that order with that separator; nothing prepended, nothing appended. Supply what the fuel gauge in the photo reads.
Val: **0.75**
